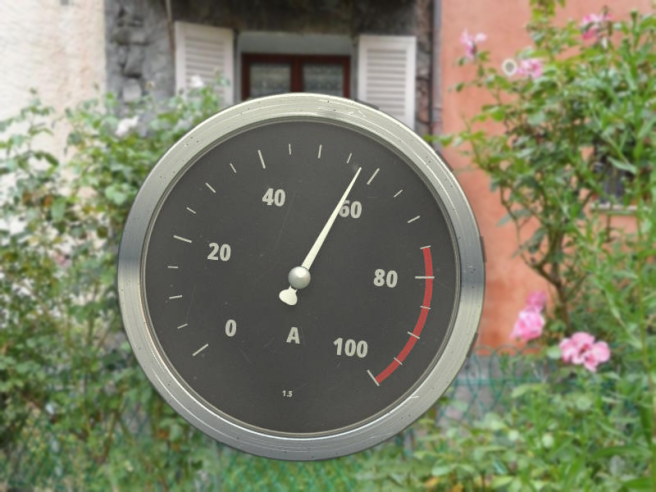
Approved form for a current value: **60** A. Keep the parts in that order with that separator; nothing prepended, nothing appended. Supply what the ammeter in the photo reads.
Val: **57.5** A
